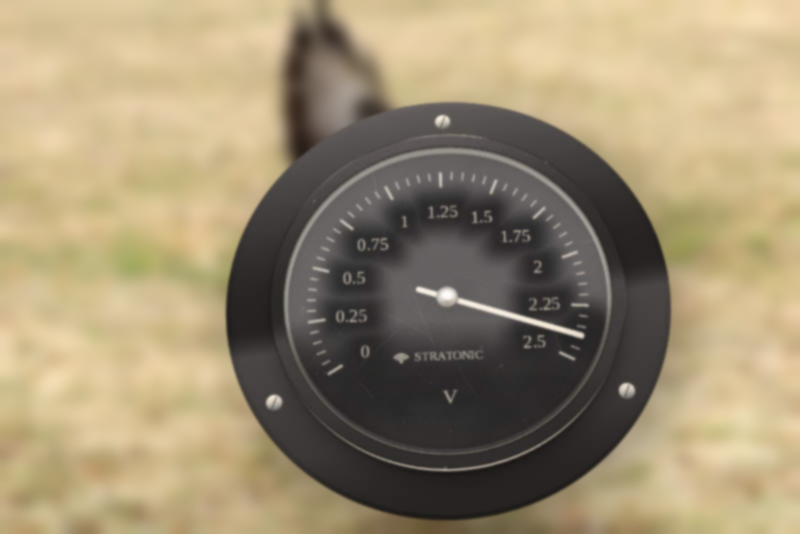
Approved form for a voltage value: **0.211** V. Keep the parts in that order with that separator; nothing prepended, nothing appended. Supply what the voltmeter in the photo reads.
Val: **2.4** V
